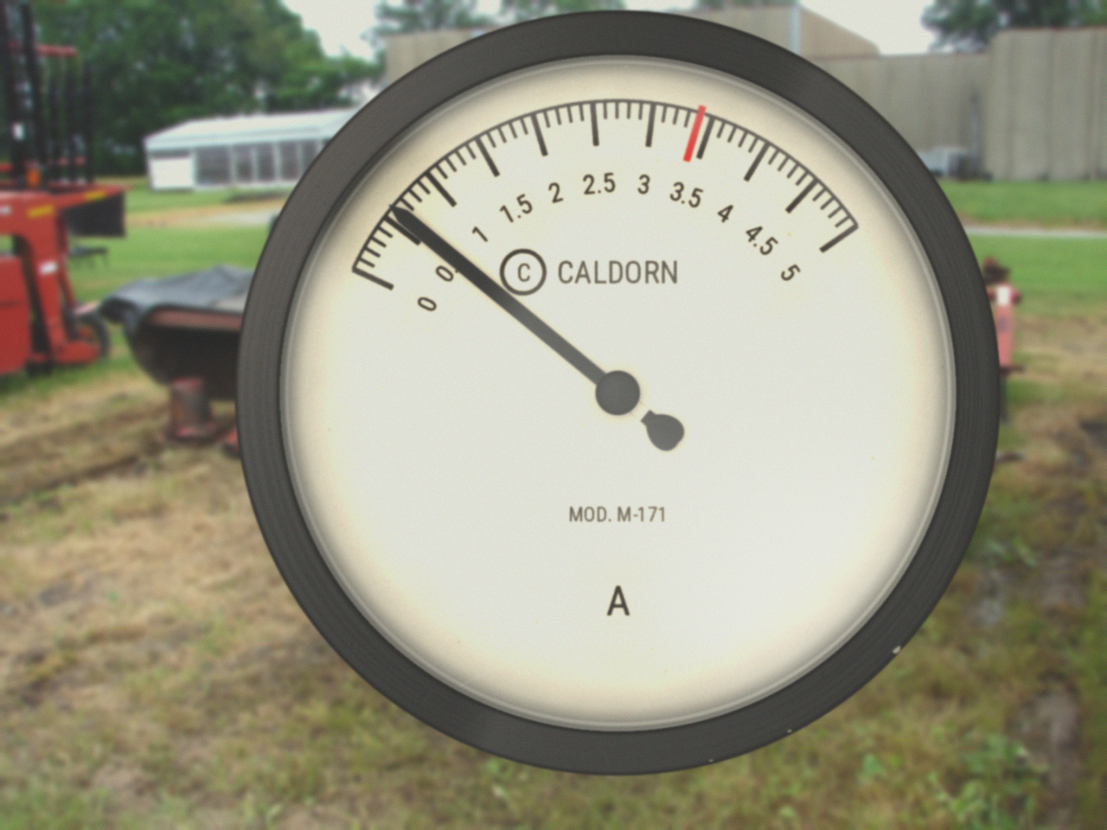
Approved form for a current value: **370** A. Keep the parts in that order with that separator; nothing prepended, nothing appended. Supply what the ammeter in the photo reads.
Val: **0.6** A
